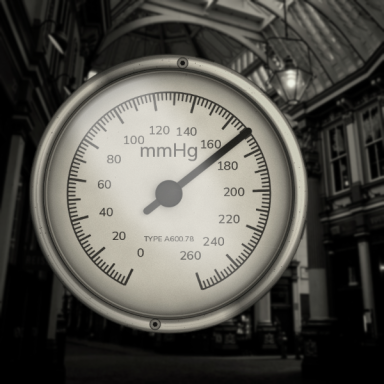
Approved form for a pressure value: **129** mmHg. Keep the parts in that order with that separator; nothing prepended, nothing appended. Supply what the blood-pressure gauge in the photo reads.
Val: **170** mmHg
